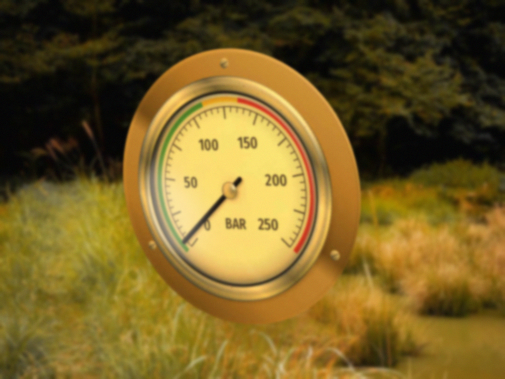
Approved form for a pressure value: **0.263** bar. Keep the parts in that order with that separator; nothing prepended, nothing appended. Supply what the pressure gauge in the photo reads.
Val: **5** bar
